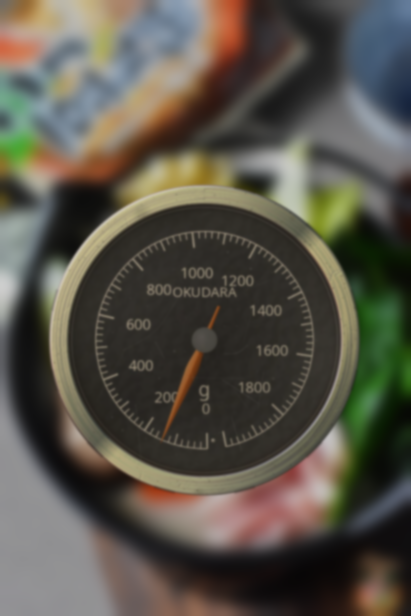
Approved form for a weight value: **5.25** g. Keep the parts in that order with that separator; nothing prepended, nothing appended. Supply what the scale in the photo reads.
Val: **140** g
